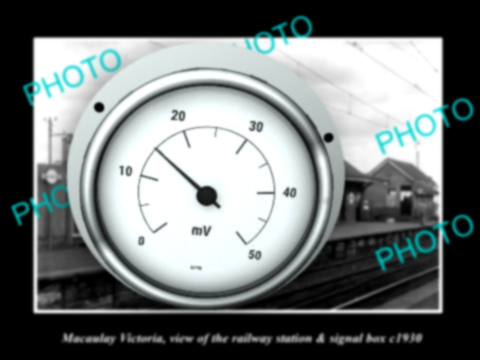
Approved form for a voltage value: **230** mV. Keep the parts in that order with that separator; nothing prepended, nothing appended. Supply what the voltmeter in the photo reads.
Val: **15** mV
